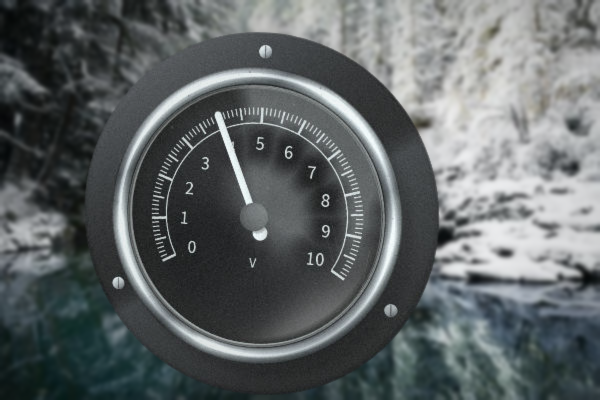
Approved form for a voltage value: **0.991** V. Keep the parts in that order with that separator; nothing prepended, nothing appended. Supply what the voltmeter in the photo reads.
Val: **4** V
